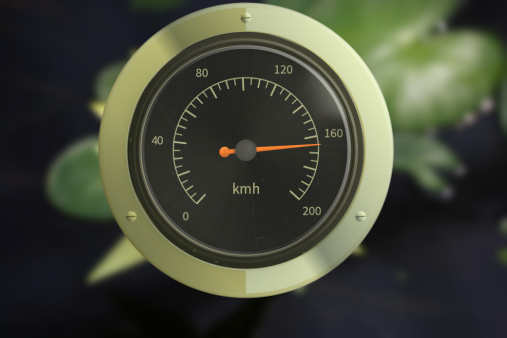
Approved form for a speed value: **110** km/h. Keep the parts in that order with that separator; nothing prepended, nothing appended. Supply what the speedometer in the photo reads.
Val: **165** km/h
